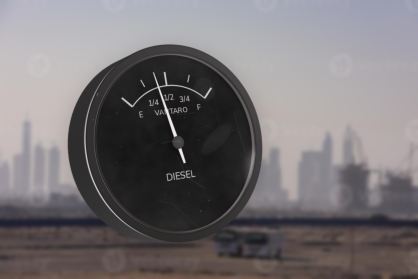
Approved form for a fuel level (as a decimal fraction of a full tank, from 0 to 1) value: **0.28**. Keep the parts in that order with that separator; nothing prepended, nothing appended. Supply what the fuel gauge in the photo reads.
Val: **0.375**
